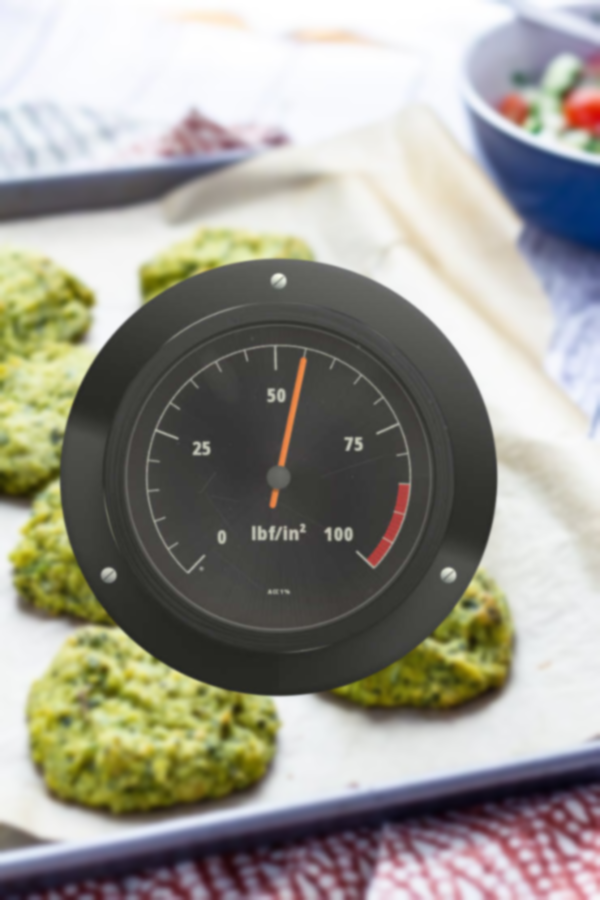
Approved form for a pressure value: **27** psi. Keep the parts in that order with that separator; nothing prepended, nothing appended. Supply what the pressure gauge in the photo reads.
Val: **55** psi
